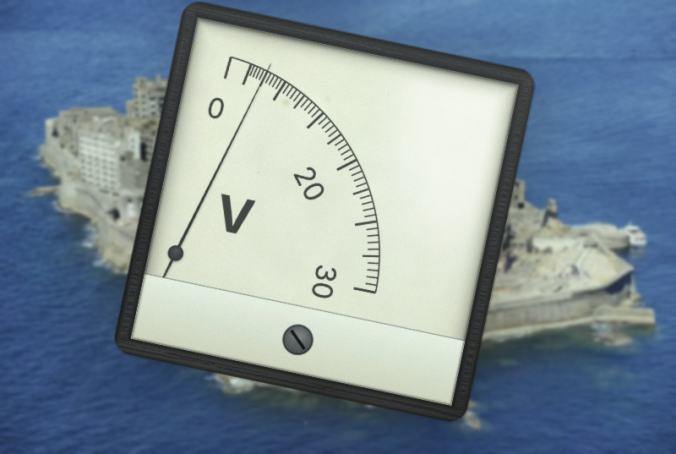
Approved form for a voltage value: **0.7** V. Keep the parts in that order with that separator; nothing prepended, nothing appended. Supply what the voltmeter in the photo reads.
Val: **7.5** V
